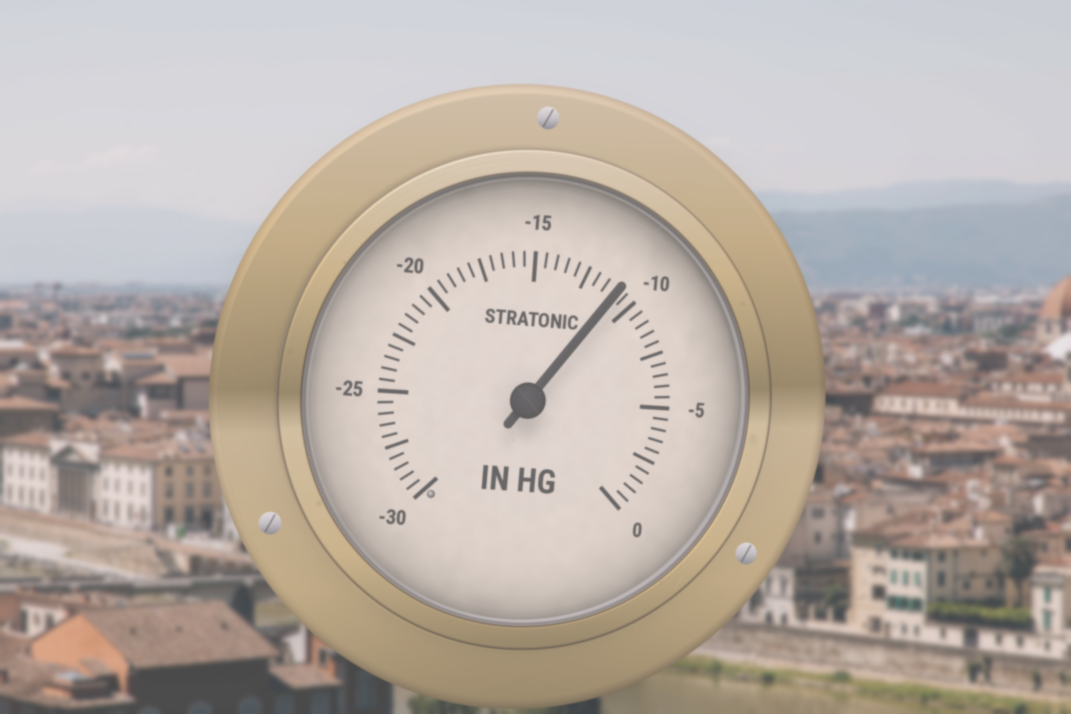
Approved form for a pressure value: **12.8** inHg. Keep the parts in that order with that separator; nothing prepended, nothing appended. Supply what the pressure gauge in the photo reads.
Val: **-11** inHg
